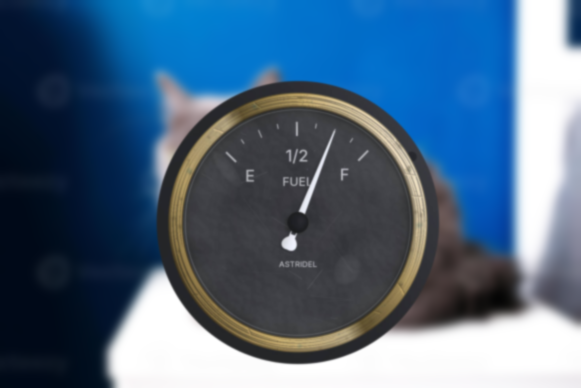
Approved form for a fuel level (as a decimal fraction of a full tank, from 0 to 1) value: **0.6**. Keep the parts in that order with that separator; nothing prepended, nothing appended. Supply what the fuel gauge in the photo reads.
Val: **0.75**
